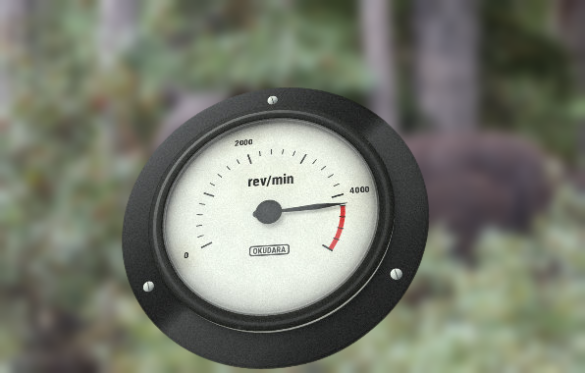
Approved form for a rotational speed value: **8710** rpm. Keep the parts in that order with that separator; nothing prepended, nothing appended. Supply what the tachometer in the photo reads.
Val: **4200** rpm
